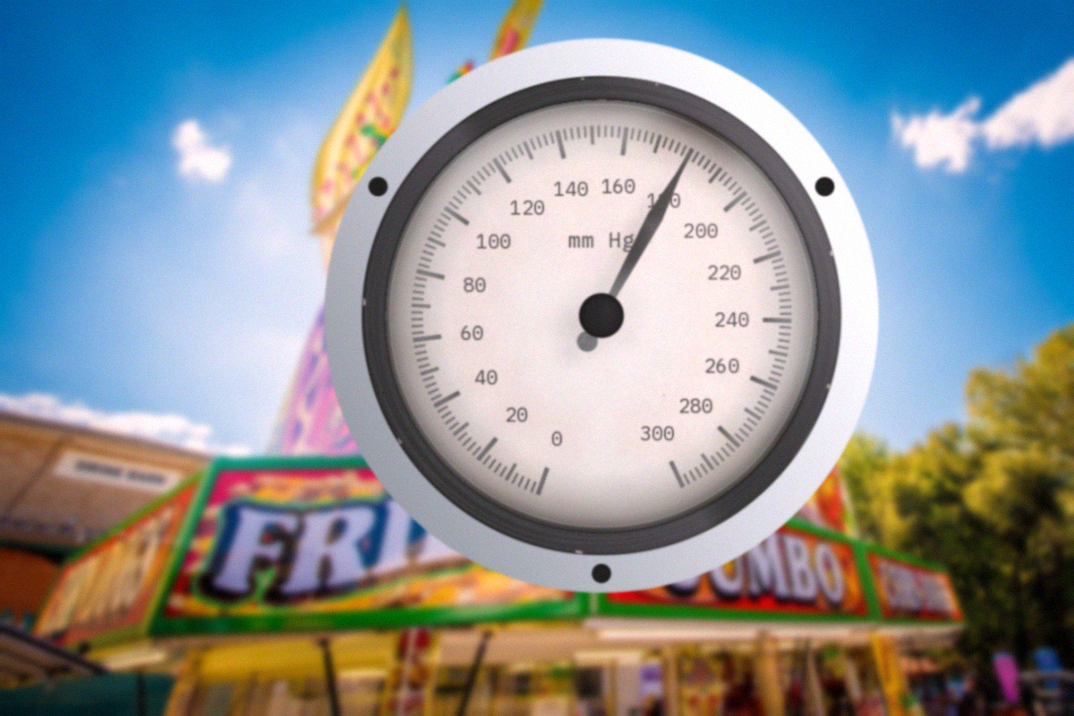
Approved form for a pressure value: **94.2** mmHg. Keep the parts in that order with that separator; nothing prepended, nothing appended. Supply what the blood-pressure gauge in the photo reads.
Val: **180** mmHg
